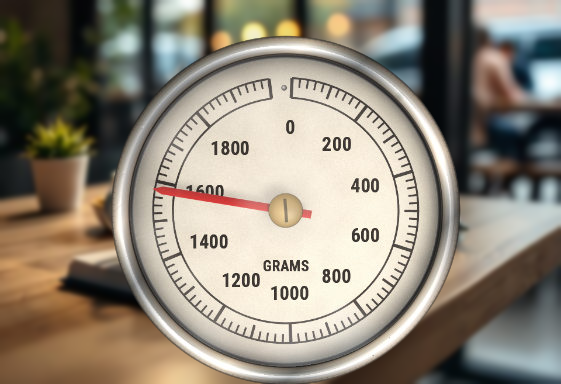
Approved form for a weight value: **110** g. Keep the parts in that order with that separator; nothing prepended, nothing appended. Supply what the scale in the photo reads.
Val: **1580** g
